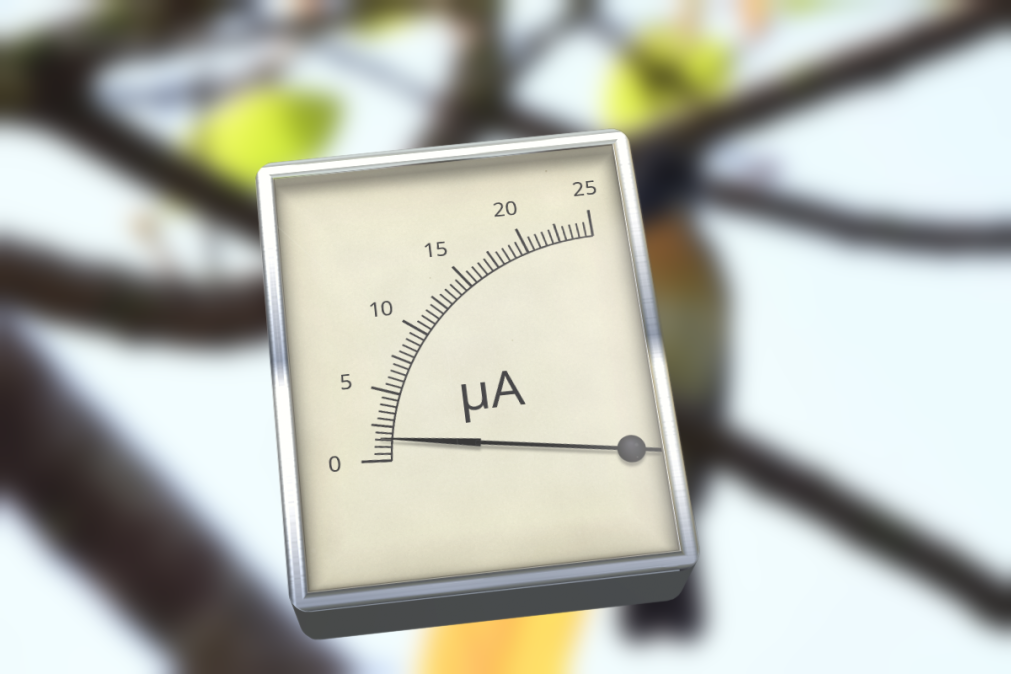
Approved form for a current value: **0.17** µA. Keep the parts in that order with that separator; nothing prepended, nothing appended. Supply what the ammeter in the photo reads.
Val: **1.5** µA
